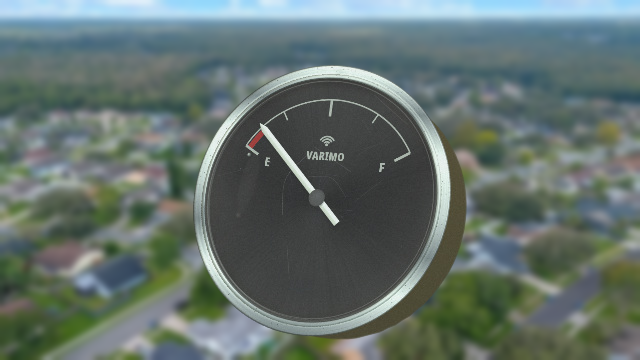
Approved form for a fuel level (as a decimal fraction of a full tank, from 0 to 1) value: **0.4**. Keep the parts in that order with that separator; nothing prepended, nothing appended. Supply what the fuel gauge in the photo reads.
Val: **0.125**
